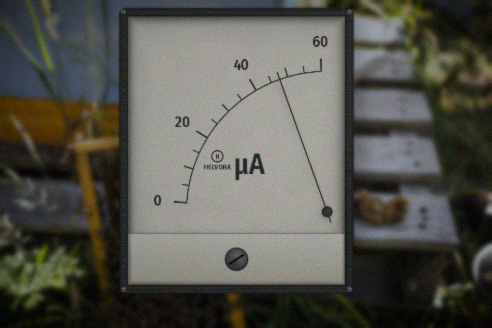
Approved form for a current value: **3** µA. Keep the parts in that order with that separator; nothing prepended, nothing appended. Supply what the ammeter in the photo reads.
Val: **47.5** µA
